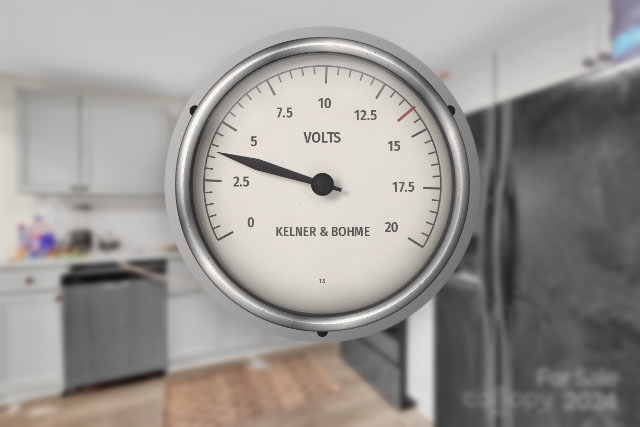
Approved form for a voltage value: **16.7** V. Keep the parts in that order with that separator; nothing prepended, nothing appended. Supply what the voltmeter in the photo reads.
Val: **3.75** V
